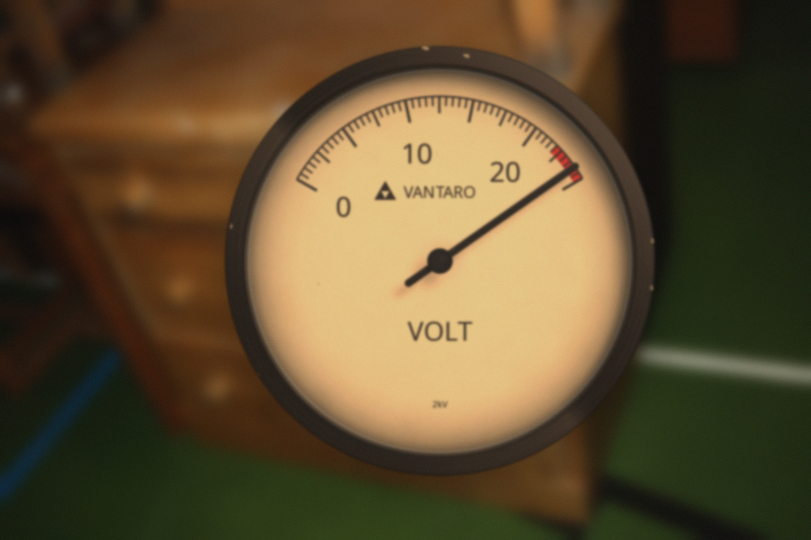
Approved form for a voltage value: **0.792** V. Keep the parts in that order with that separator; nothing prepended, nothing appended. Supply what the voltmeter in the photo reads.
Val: **24** V
